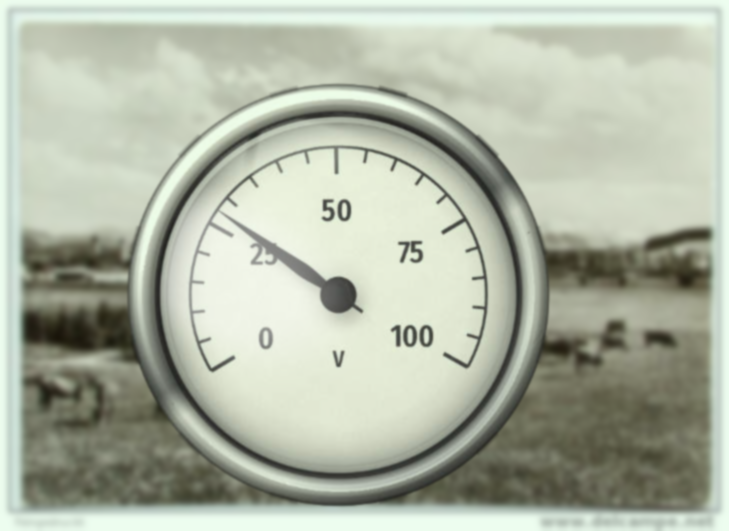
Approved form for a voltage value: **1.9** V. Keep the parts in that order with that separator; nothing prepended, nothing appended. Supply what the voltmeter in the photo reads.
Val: **27.5** V
